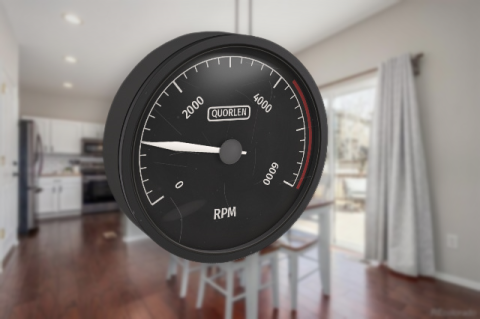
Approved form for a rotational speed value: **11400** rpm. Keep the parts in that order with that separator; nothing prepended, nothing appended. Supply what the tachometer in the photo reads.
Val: **1000** rpm
